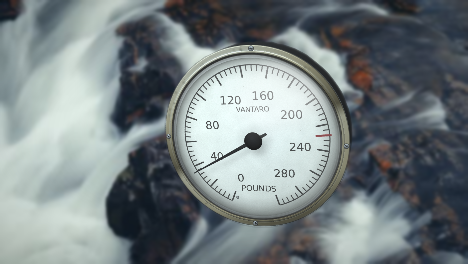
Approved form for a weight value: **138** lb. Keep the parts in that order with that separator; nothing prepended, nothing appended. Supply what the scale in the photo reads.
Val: **36** lb
